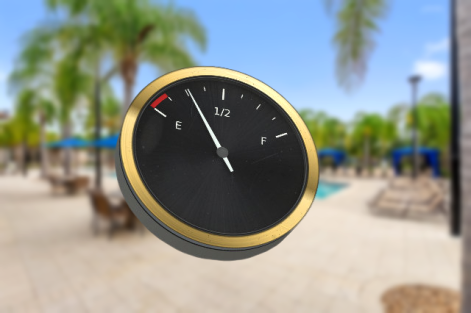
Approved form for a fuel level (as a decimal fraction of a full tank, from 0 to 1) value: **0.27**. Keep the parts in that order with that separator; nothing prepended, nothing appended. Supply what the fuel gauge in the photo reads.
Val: **0.25**
